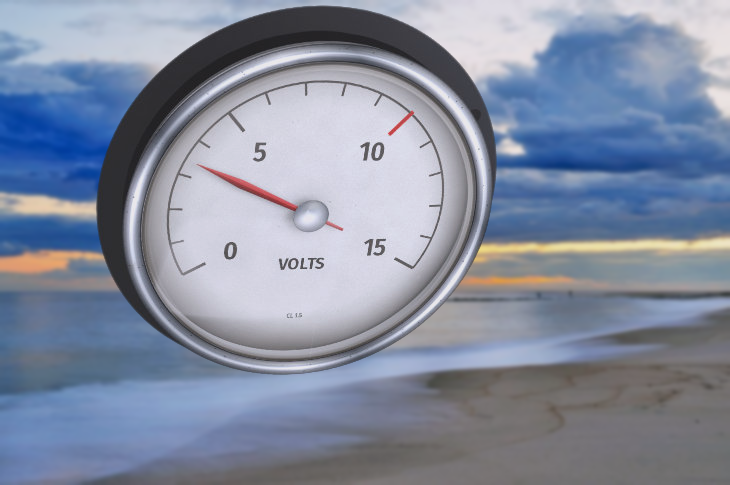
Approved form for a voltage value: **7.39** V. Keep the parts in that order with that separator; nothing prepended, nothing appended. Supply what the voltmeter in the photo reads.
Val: **3.5** V
